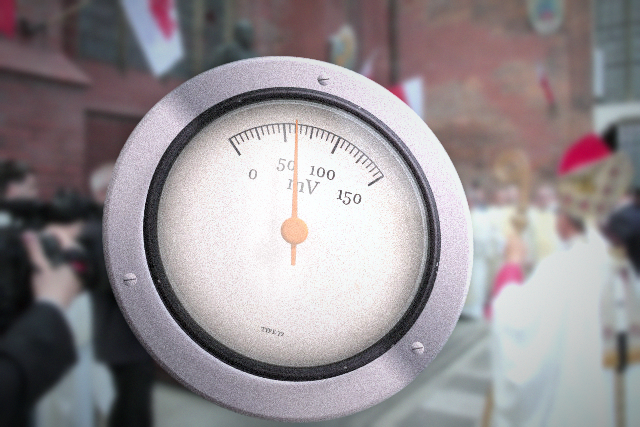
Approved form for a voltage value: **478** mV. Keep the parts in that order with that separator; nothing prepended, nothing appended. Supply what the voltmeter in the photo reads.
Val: **60** mV
